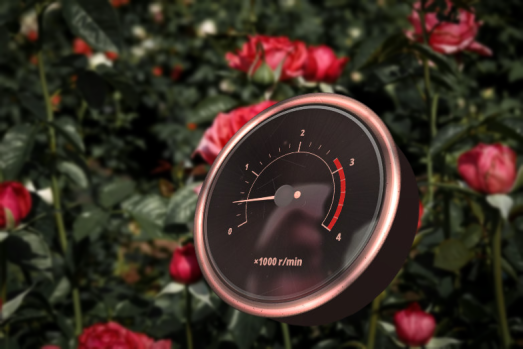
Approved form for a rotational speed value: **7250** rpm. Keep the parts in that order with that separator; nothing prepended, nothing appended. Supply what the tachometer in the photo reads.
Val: **400** rpm
